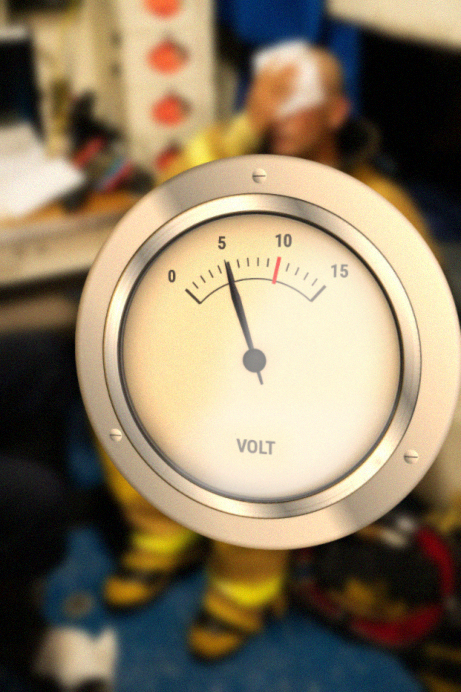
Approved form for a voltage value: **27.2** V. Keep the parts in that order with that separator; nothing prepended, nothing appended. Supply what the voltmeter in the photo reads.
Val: **5** V
